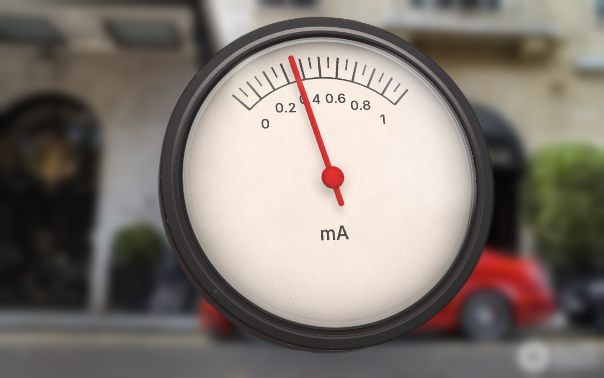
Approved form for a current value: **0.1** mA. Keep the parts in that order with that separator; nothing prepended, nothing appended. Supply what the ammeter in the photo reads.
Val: **0.35** mA
